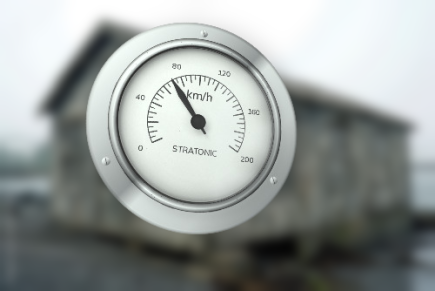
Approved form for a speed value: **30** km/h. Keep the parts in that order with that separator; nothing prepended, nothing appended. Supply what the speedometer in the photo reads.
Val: **70** km/h
